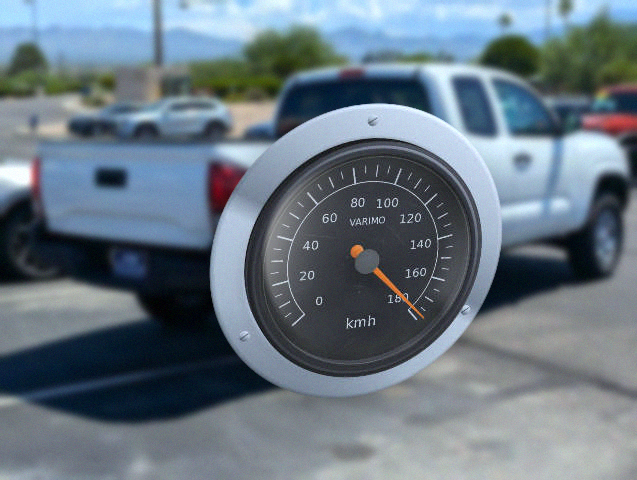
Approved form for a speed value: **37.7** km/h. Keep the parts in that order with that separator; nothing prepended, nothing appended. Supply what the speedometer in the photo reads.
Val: **177.5** km/h
